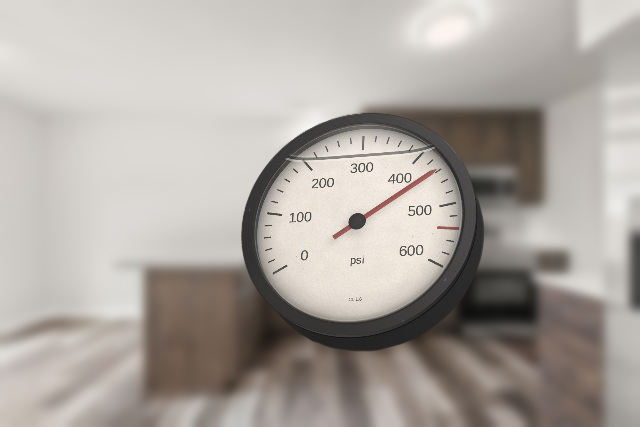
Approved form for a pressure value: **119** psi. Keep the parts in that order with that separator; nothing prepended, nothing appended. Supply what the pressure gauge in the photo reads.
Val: **440** psi
